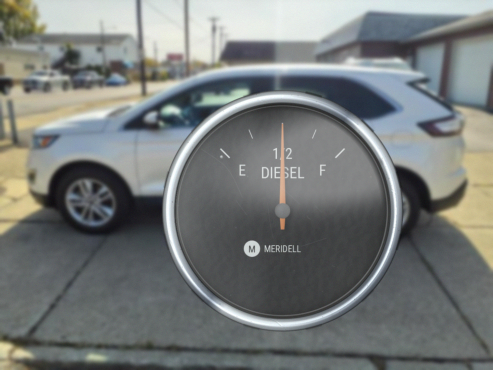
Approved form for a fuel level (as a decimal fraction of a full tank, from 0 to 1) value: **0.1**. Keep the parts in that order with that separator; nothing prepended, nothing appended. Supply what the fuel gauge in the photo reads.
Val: **0.5**
